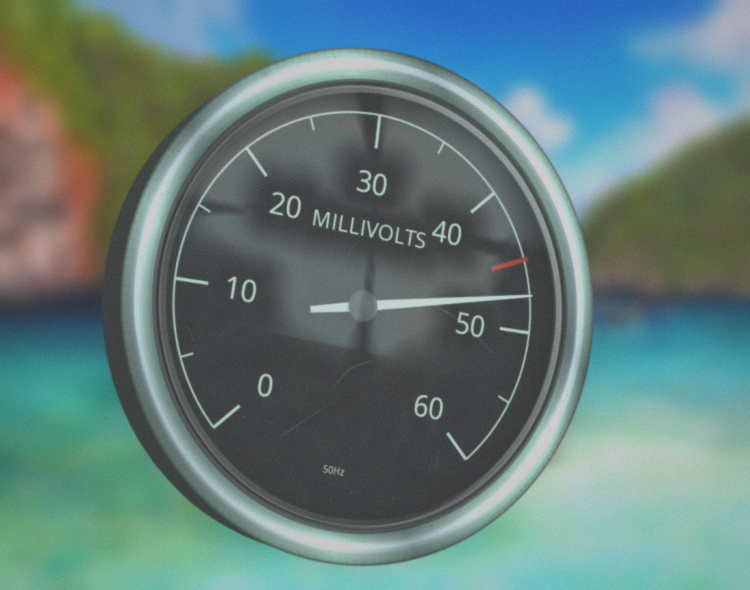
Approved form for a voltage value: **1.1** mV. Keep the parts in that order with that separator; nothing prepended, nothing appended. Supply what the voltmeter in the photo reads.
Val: **47.5** mV
